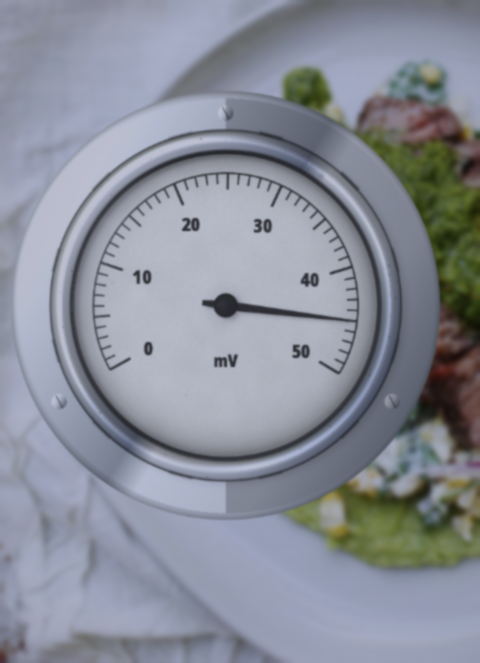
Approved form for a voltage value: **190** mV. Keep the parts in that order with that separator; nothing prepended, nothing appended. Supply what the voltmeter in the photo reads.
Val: **45** mV
